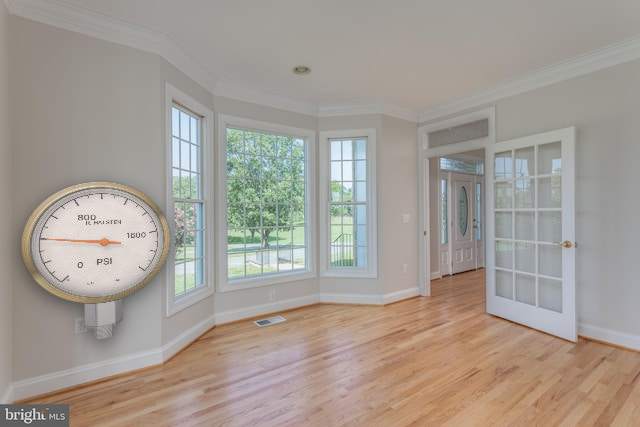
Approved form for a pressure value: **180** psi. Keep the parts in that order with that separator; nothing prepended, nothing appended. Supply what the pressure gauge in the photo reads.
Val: **400** psi
